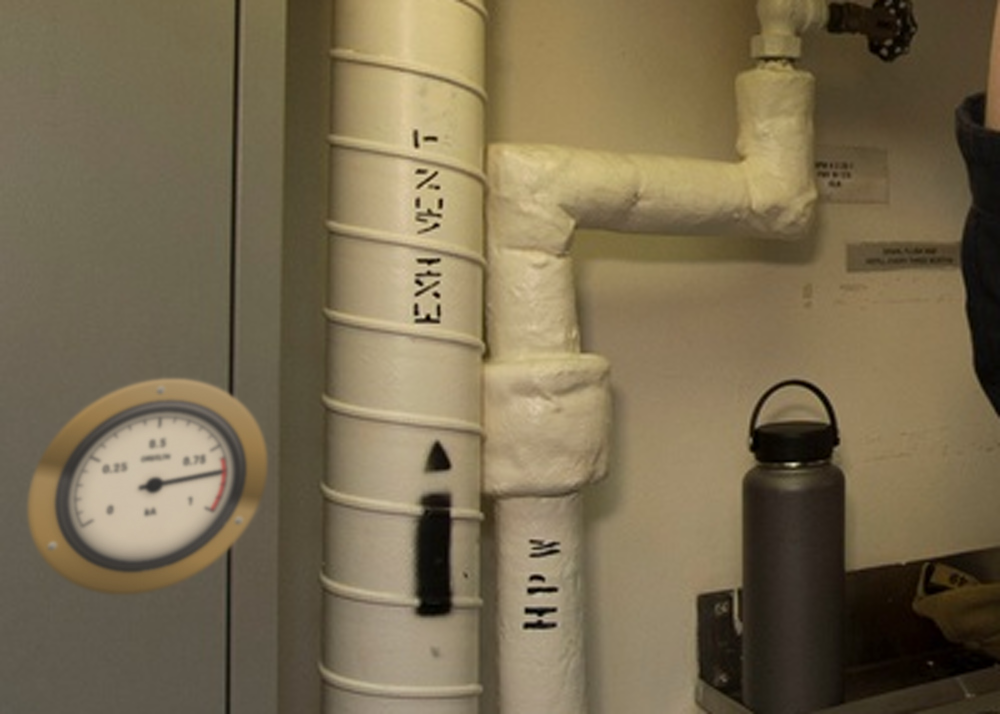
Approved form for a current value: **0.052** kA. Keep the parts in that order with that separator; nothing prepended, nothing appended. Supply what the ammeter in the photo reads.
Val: **0.85** kA
